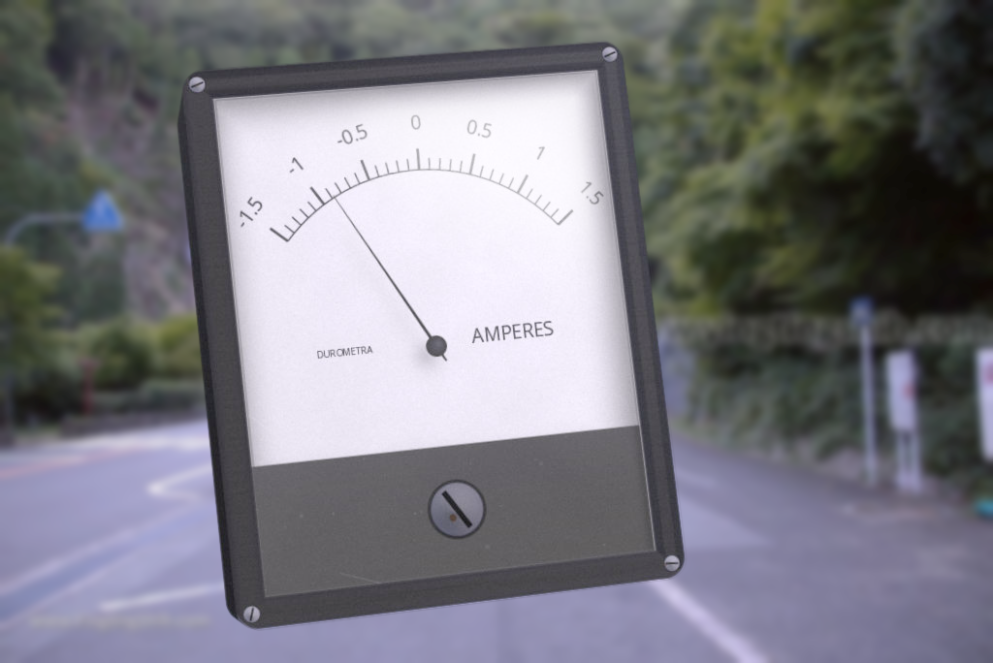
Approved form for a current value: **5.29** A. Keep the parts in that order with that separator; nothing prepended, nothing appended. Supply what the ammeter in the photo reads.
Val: **-0.9** A
